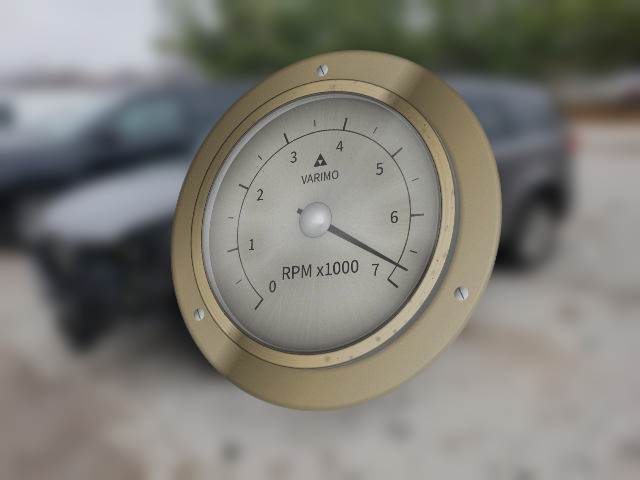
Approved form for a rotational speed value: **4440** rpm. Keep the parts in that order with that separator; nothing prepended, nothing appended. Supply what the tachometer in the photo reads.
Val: **6750** rpm
